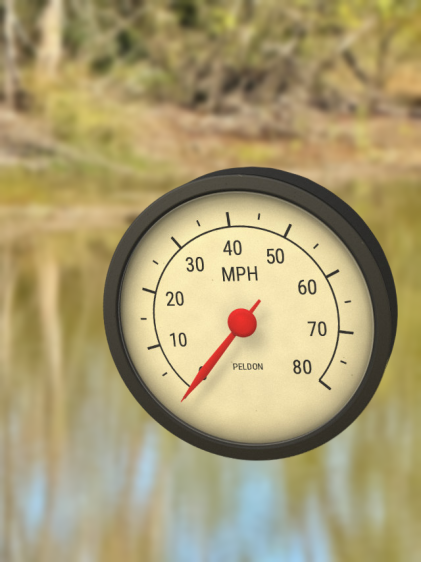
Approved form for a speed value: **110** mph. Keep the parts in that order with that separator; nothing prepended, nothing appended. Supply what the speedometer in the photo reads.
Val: **0** mph
